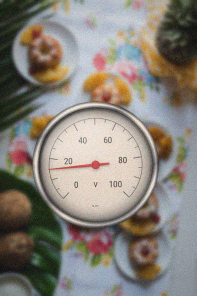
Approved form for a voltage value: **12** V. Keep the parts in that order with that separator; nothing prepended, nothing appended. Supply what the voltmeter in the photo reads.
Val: **15** V
